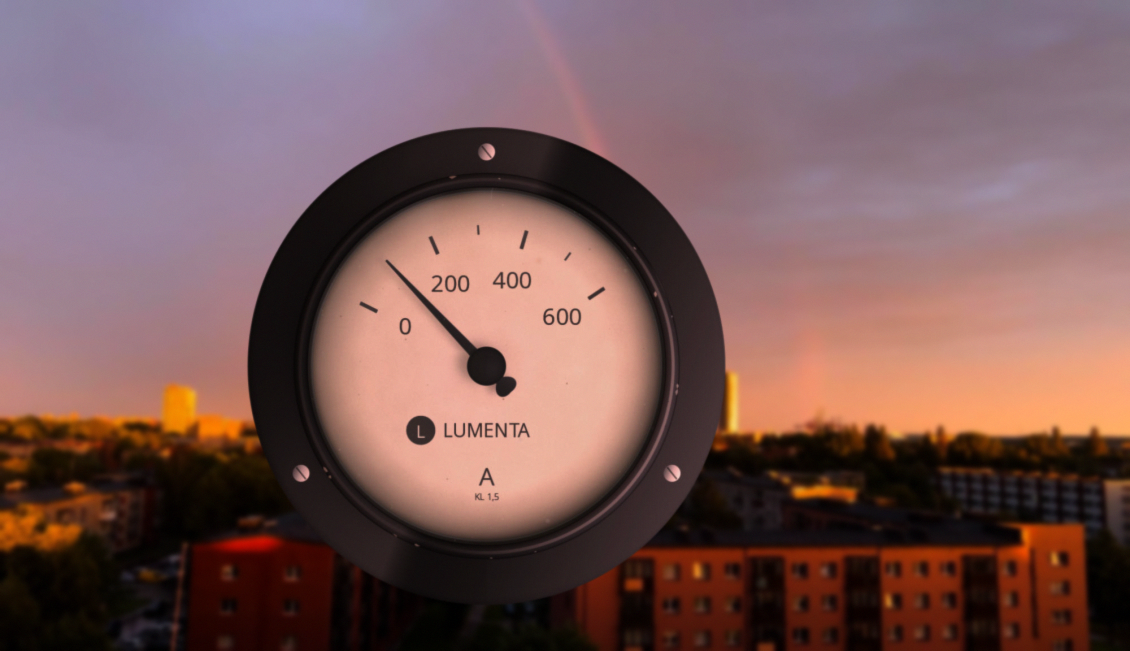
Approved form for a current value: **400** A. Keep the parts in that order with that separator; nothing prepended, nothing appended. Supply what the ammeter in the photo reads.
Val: **100** A
